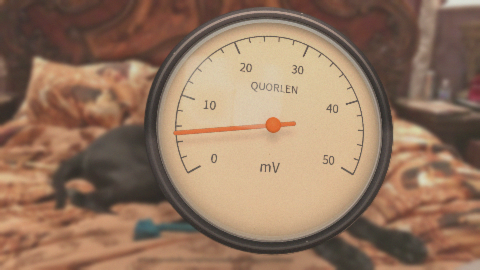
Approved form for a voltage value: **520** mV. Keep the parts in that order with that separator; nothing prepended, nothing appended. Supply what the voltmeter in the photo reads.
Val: **5** mV
